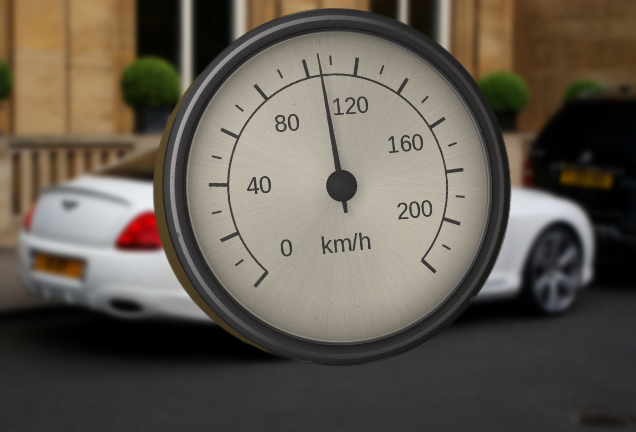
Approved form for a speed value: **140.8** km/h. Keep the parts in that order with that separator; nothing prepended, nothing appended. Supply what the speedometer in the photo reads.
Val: **105** km/h
